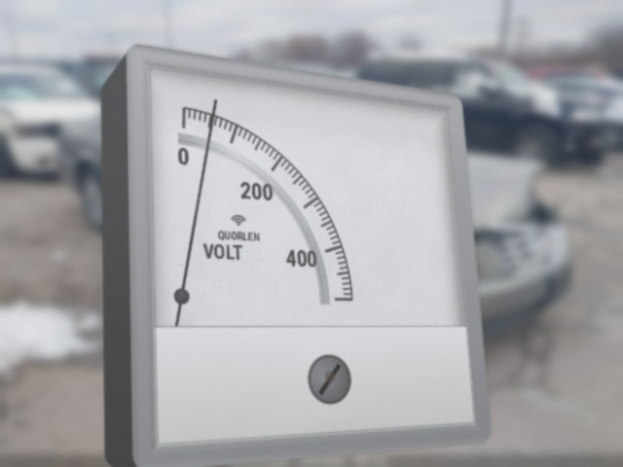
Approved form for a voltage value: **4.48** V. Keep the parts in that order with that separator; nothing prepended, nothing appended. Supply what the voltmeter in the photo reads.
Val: **50** V
